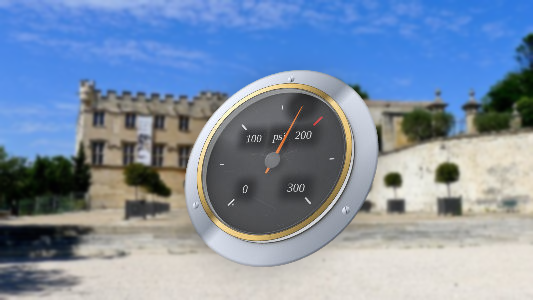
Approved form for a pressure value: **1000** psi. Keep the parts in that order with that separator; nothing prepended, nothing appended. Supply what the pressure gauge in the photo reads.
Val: **175** psi
